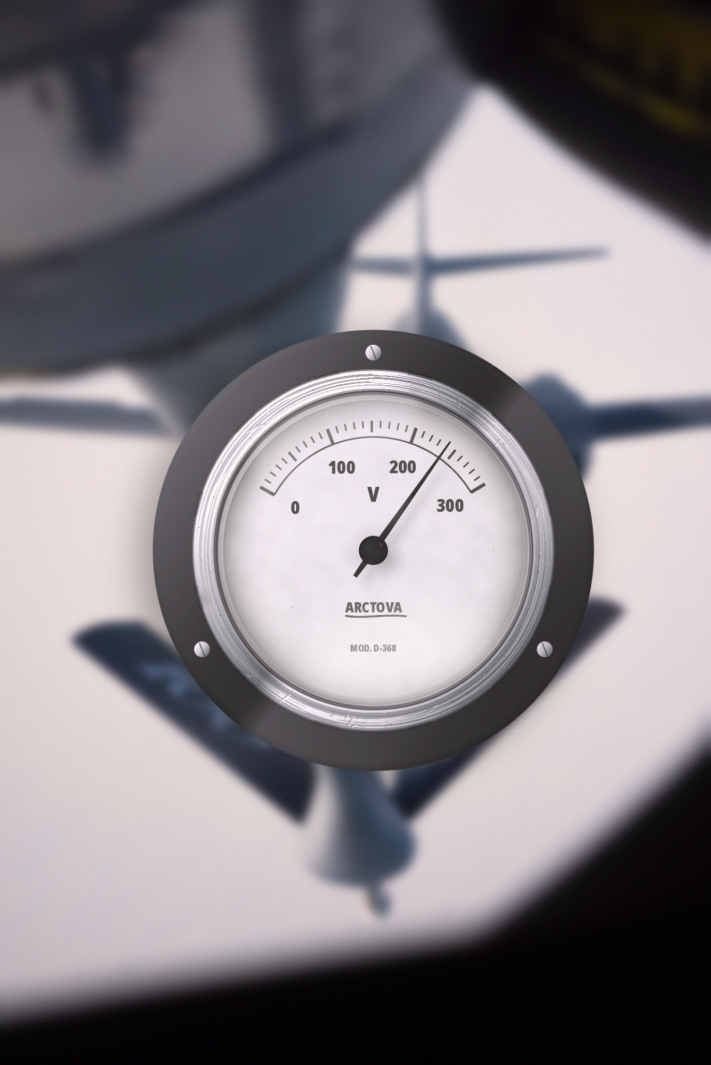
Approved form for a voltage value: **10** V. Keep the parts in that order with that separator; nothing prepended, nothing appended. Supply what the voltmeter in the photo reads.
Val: **240** V
